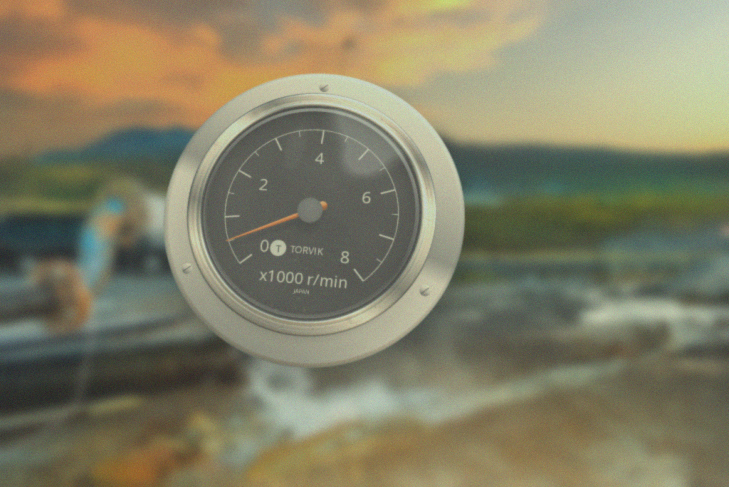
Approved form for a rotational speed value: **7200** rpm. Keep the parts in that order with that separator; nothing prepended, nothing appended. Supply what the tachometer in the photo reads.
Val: **500** rpm
